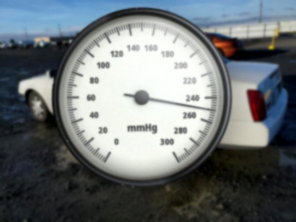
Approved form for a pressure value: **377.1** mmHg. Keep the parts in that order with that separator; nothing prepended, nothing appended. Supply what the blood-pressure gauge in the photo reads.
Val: **250** mmHg
